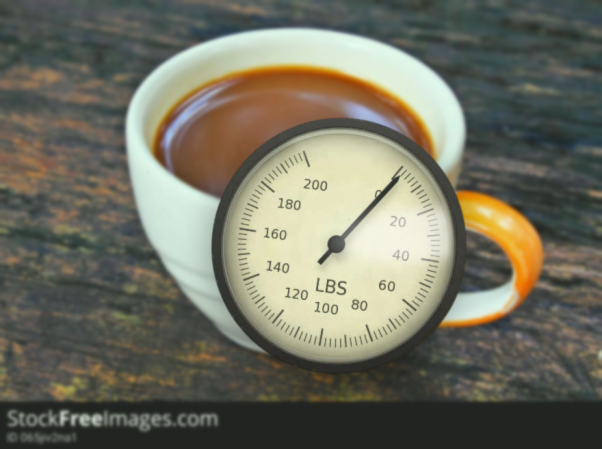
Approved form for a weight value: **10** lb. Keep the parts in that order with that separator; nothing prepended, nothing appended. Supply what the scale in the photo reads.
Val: **2** lb
